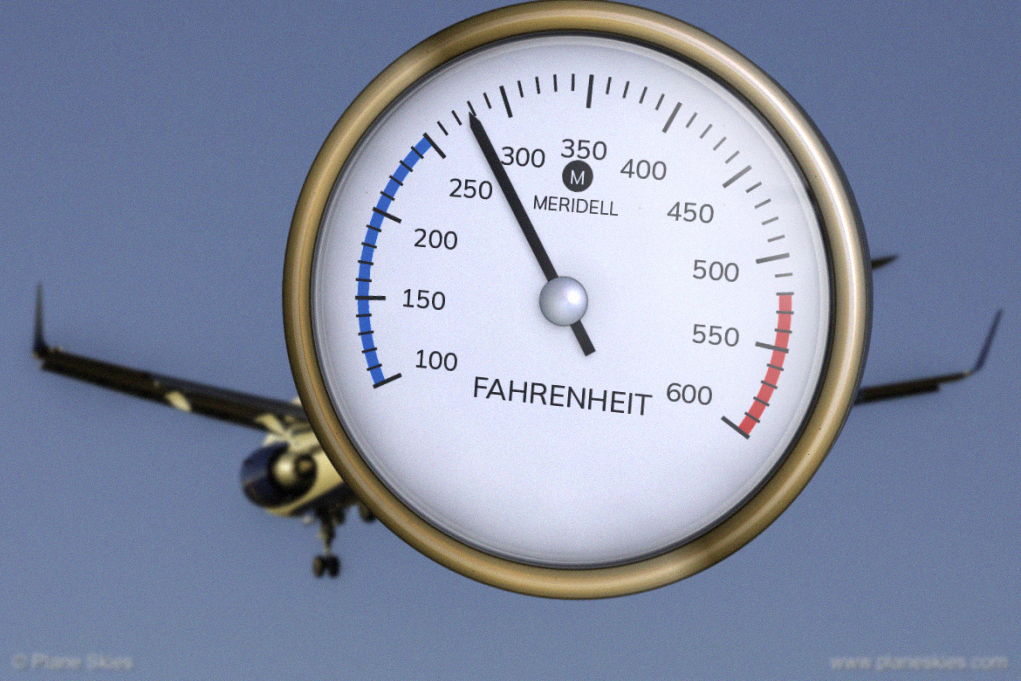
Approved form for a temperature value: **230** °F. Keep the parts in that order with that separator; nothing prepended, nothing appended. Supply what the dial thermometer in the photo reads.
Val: **280** °F
